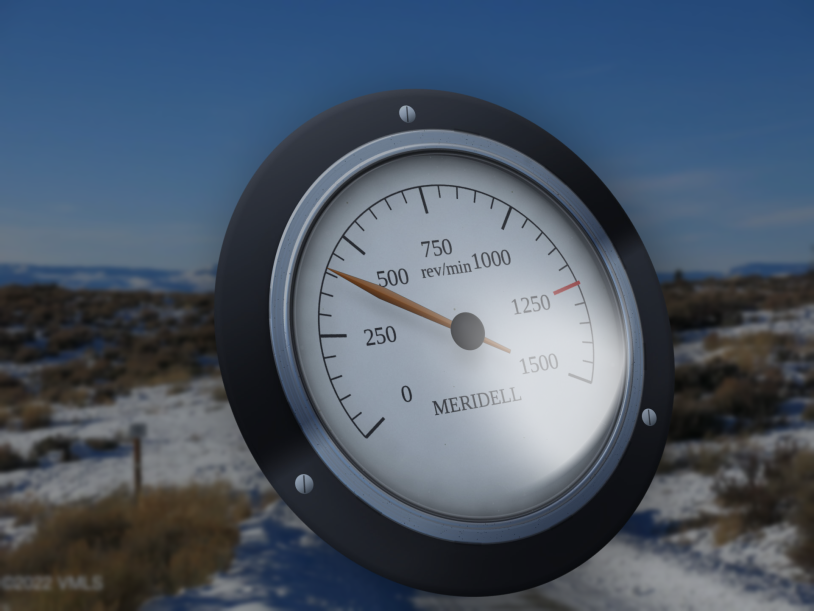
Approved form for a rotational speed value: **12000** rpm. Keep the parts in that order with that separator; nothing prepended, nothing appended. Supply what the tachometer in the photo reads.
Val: **400** rpm
